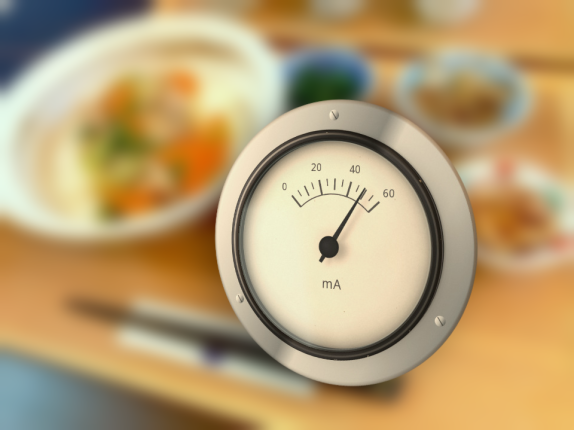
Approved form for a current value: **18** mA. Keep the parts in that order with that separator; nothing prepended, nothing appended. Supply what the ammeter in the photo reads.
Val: **50** mA
